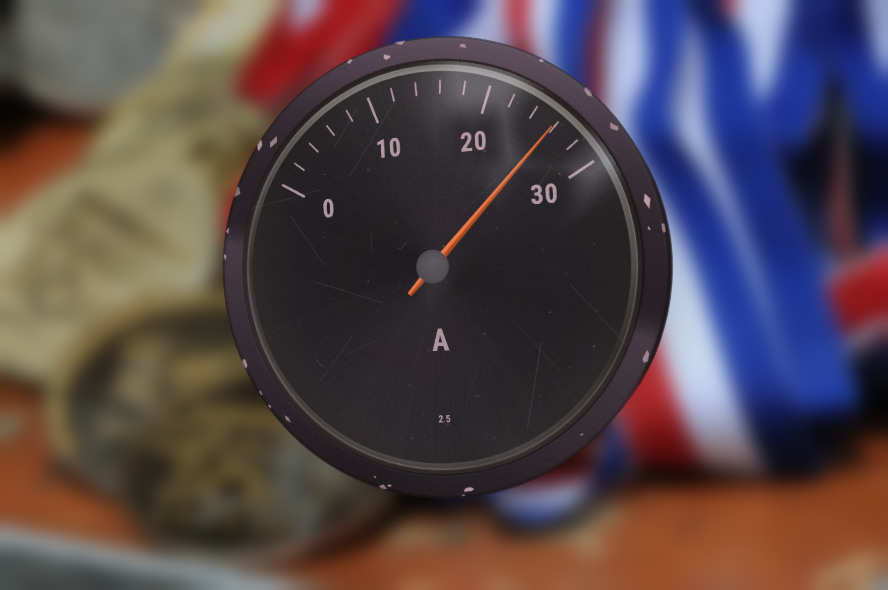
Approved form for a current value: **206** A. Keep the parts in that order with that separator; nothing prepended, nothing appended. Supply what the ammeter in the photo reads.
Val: **26** A
